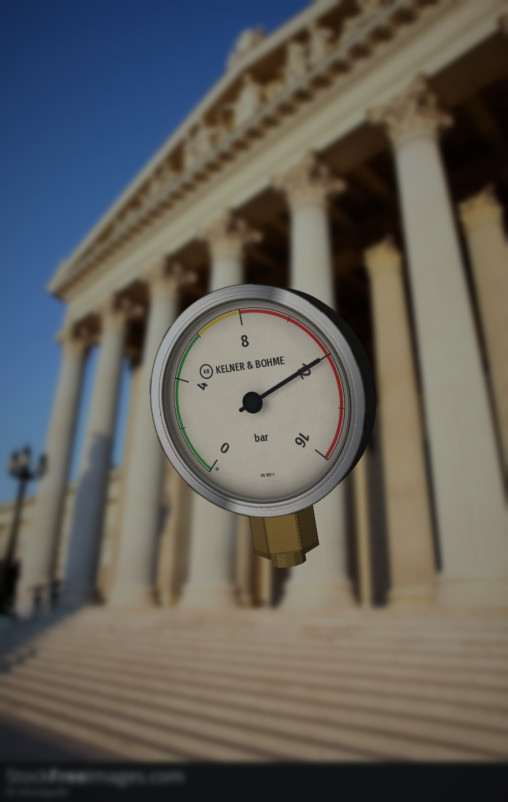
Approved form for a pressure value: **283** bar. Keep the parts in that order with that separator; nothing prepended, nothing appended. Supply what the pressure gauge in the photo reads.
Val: **12** bar
